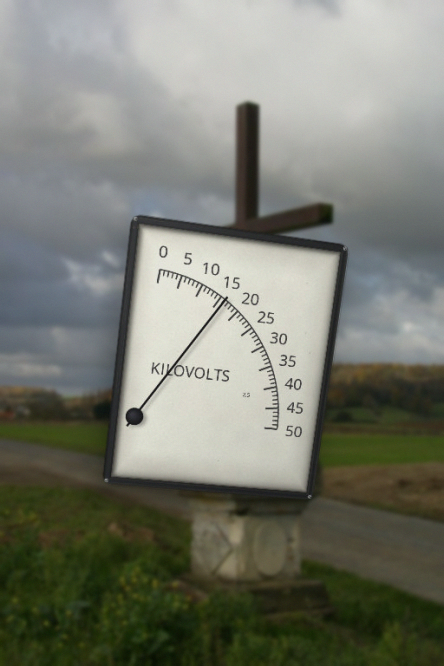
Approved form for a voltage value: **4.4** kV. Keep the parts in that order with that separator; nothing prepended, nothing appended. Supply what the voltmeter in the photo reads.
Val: **16** kV
